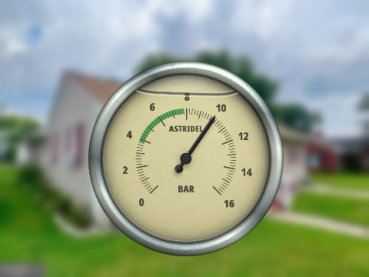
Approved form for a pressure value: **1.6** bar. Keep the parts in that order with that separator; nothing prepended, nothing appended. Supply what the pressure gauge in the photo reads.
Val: **10** bar
